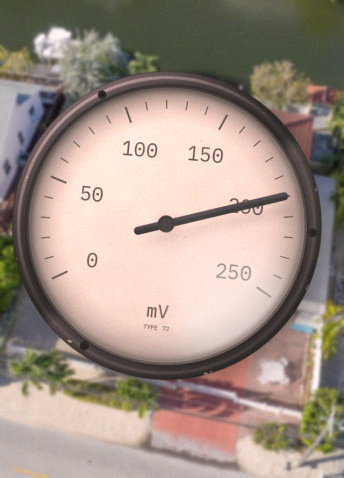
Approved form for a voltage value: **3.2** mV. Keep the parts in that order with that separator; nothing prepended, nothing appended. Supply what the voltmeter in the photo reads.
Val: **200** mV
